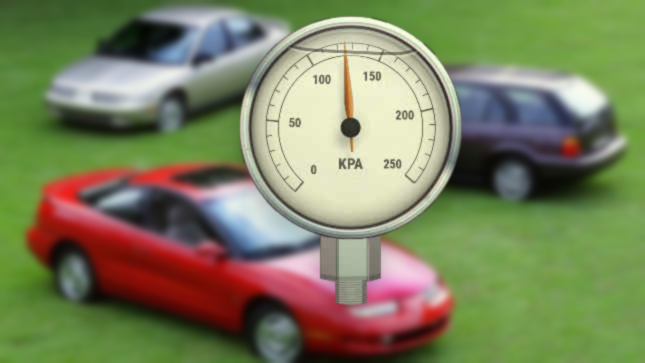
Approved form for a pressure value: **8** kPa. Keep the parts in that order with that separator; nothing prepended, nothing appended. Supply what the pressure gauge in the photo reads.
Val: **125** kPa
